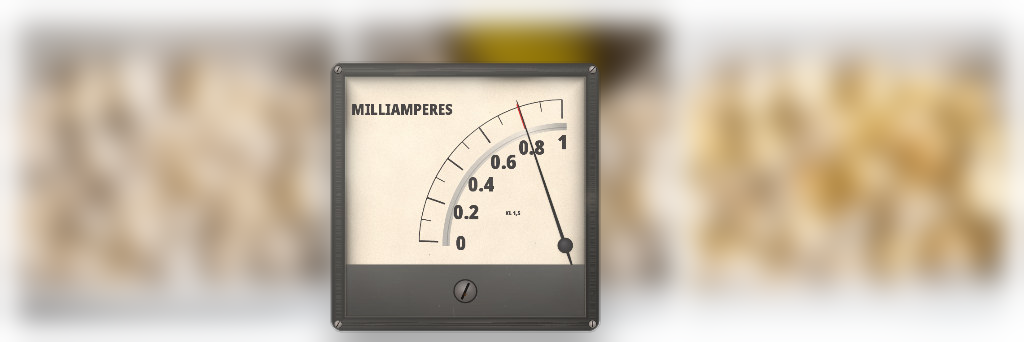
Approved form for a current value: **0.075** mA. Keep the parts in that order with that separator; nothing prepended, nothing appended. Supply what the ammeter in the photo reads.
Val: **0.8** mA
